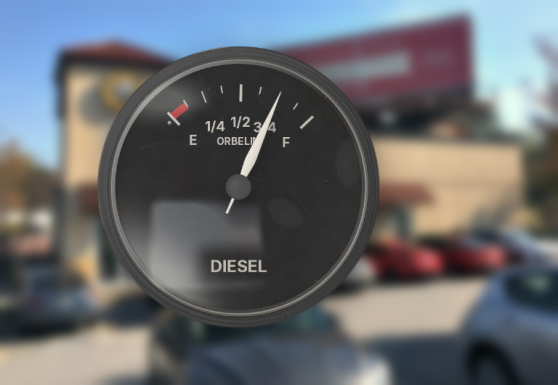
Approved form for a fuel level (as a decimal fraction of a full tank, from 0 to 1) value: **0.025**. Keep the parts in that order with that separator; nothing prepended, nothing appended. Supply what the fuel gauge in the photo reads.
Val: **0.75**
